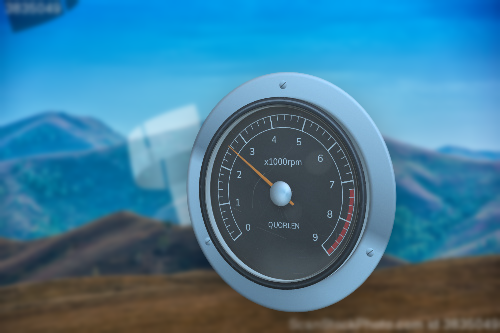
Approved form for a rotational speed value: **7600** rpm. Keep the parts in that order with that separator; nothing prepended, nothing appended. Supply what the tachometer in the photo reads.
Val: **2600** rpm
